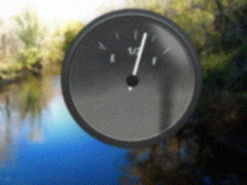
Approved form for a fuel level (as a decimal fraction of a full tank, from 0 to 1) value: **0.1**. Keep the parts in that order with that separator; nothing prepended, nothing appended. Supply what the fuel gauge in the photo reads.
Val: **0.625**
